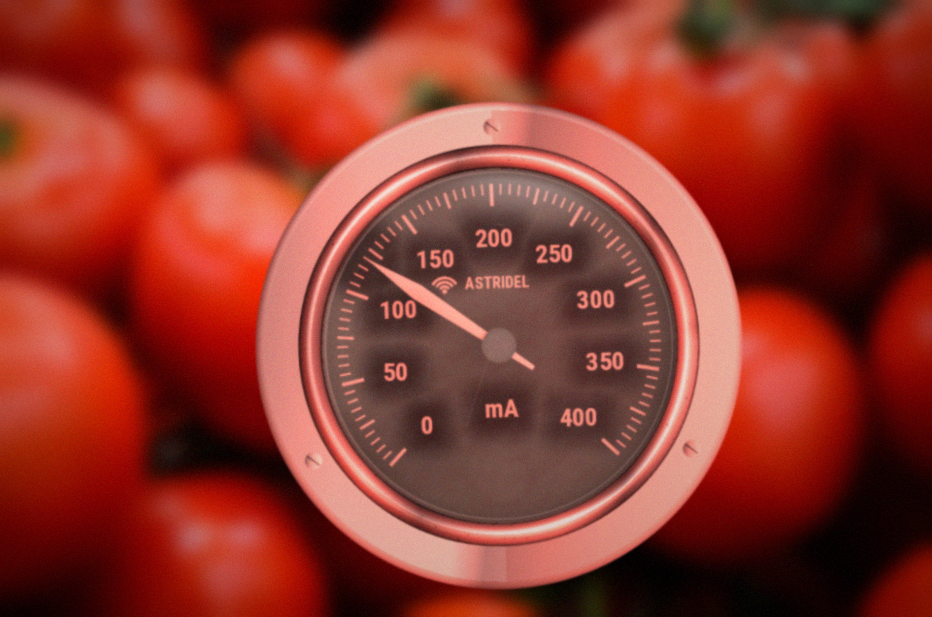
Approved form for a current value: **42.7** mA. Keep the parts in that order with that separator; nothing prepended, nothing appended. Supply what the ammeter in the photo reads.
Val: **120** mA
